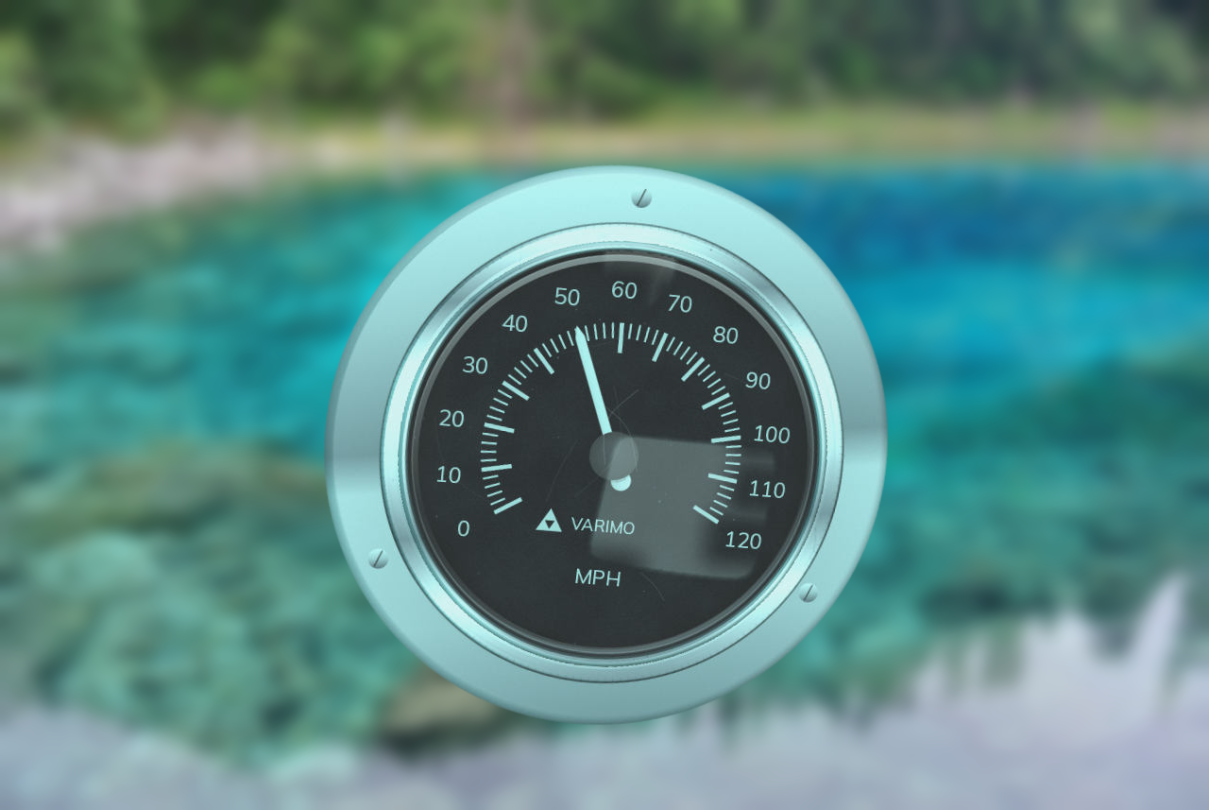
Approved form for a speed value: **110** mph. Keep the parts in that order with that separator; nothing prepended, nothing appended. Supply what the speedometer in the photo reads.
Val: **50** mph
